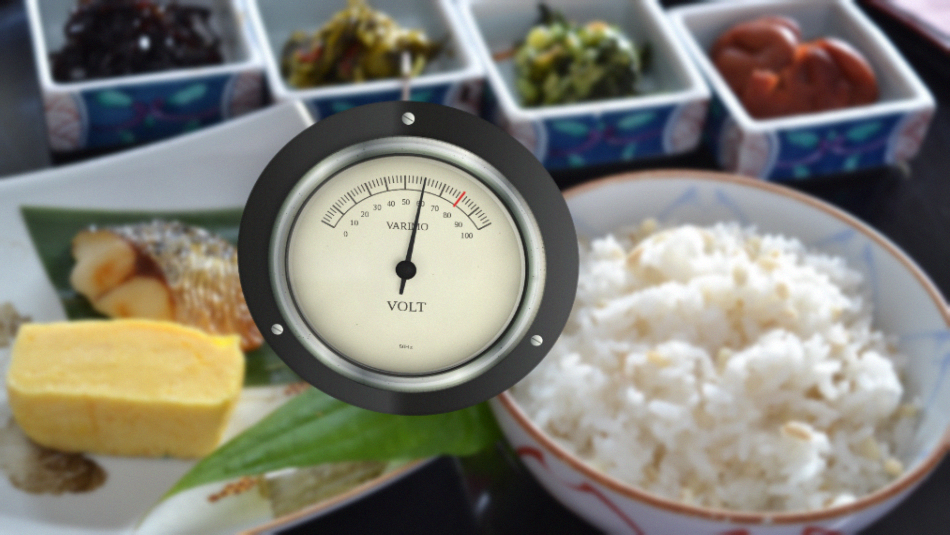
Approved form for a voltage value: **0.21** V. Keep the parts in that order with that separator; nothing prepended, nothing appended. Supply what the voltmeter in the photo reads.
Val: **60** V
